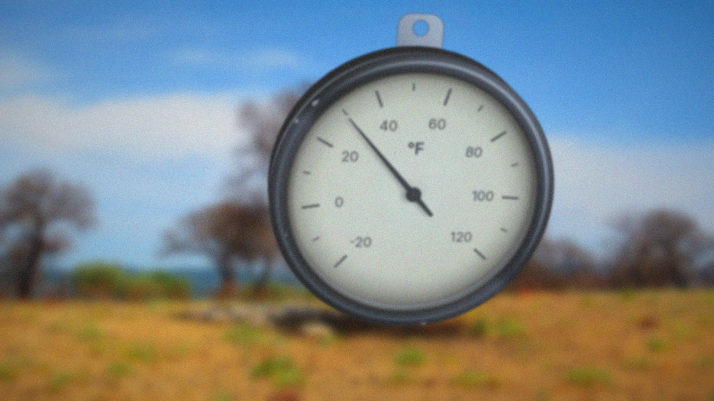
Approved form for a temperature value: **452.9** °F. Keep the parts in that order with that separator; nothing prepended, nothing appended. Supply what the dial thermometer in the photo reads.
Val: **30** °F
